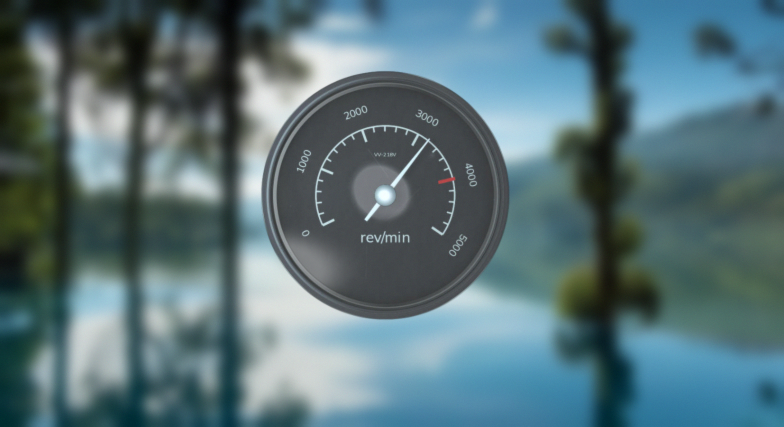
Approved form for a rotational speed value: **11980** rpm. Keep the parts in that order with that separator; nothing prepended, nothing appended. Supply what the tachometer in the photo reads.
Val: **3200** rpm
